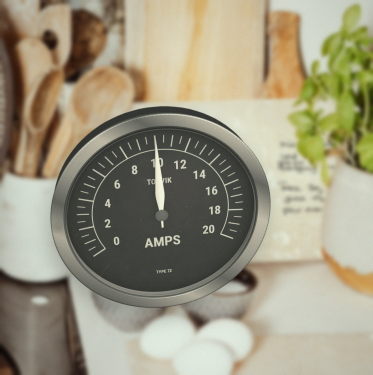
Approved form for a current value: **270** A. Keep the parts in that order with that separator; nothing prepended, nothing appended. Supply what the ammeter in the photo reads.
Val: **10** A
